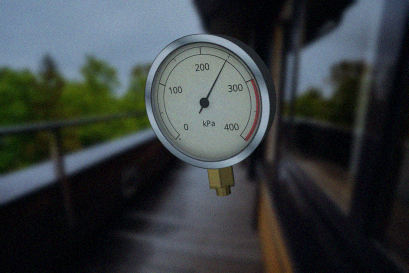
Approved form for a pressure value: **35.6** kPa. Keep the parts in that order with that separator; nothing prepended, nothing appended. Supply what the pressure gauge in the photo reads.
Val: **250** kPa
